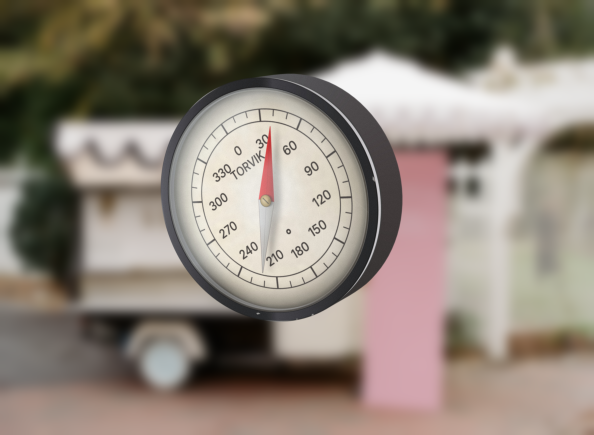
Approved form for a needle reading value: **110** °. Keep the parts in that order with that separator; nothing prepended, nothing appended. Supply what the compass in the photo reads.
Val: **40** °
